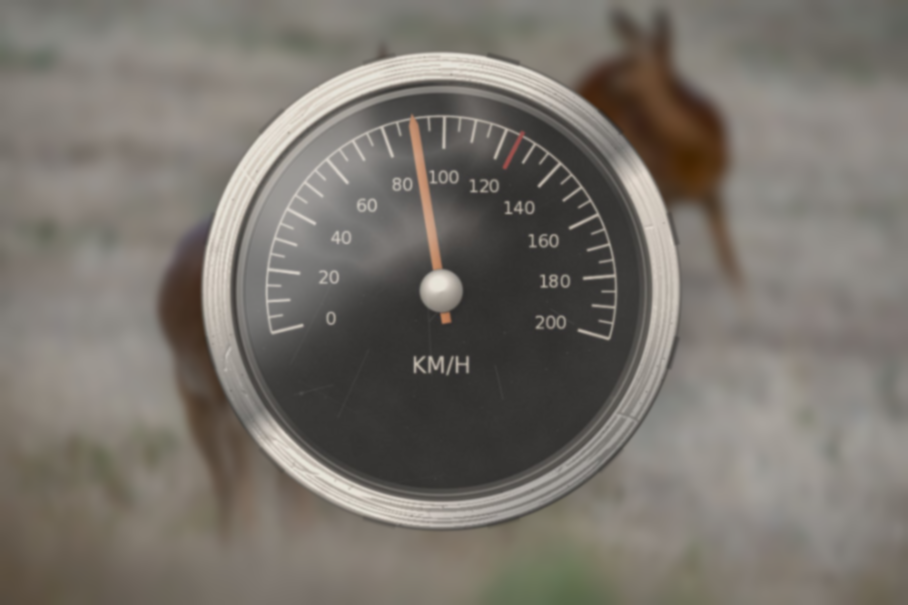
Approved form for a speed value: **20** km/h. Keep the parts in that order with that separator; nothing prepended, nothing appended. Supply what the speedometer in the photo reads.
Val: **90** km/h
